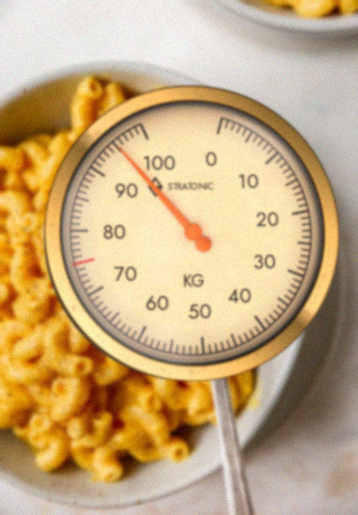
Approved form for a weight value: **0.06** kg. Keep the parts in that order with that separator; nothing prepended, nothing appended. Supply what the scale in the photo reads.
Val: **95** kg
